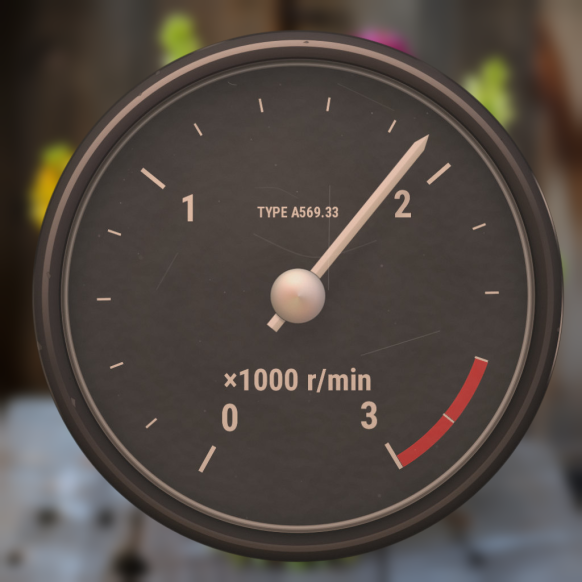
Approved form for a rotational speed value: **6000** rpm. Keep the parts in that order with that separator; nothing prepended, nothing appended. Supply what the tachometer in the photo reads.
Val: **1900** rpm
